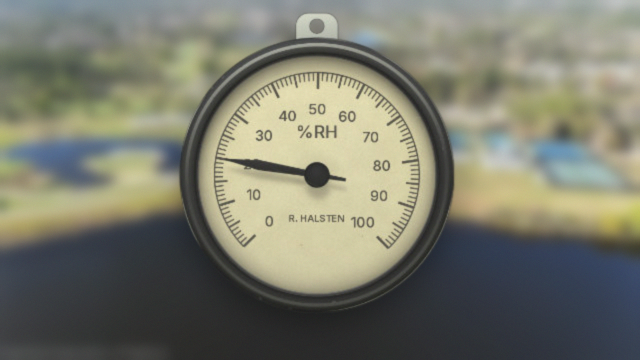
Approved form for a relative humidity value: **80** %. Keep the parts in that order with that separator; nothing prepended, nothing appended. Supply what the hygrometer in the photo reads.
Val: **20** %
